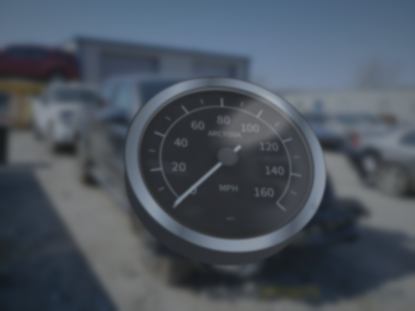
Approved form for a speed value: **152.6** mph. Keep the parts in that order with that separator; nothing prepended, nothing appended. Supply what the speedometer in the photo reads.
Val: **0** mph
